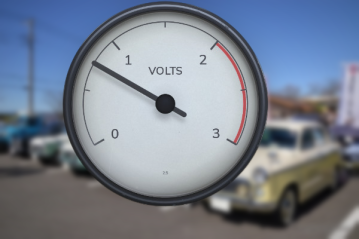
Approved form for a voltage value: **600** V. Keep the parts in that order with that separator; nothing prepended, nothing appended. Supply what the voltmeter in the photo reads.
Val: **0.75** V
